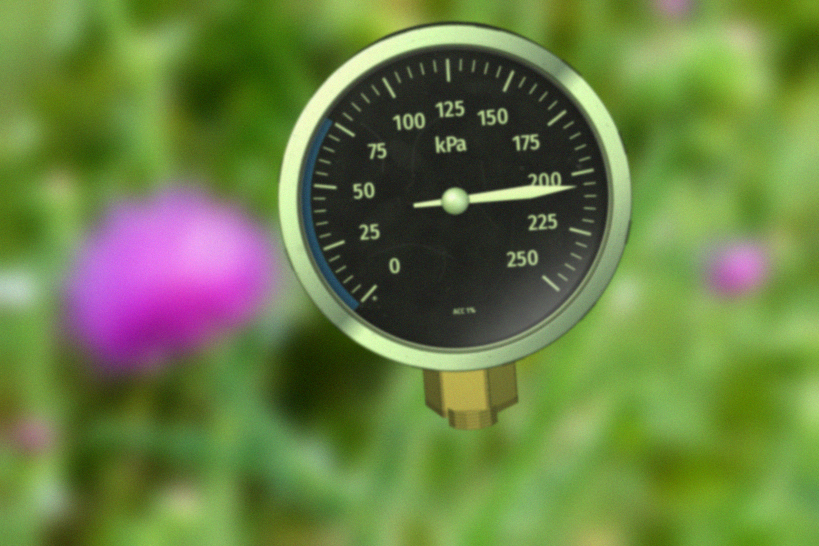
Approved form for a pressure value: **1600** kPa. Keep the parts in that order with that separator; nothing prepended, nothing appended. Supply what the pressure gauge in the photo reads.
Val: **205** kPa
